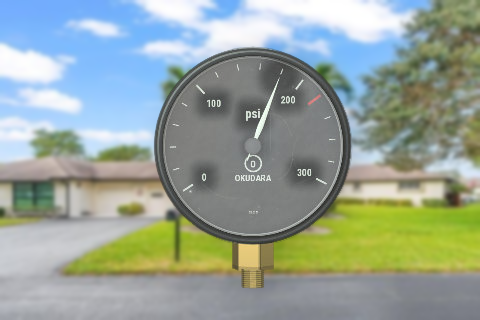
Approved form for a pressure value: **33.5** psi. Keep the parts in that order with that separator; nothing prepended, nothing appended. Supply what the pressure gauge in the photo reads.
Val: **180** psi
